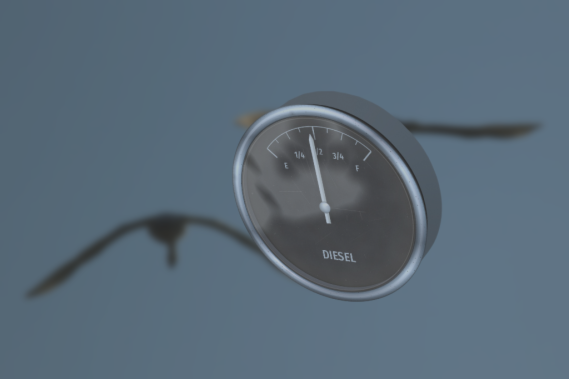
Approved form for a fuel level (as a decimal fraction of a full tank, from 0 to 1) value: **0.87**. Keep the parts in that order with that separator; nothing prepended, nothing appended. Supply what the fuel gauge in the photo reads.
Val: **0.5**
